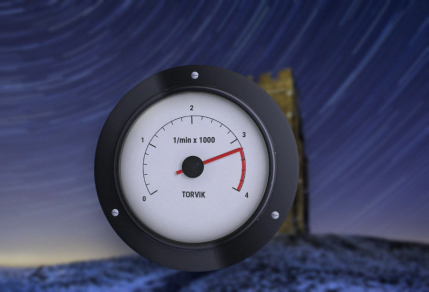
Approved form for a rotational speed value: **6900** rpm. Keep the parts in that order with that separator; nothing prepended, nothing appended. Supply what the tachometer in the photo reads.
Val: **3200** rpm
